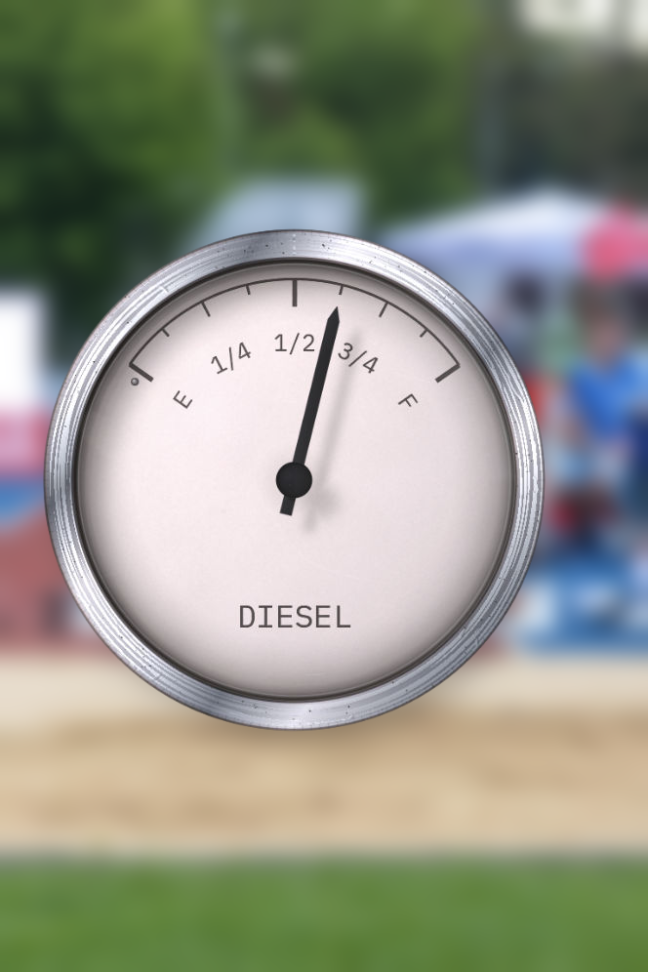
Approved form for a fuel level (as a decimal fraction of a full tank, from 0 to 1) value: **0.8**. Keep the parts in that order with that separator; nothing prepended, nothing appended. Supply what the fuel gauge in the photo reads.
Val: **0.625**
